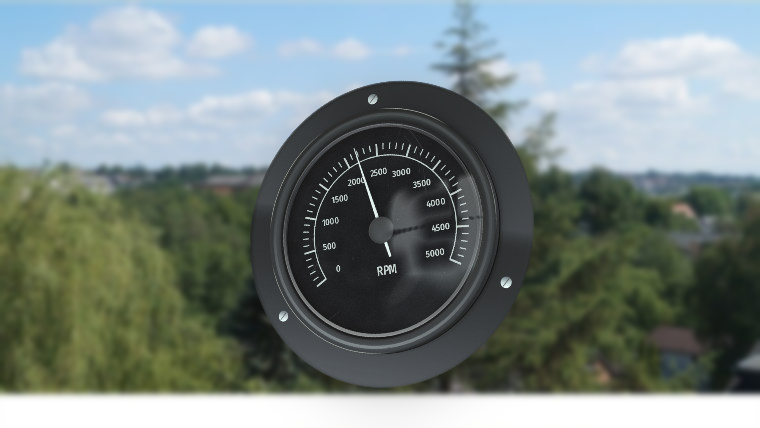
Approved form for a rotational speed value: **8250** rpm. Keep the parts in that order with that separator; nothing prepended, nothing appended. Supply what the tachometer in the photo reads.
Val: **2200** rpm
